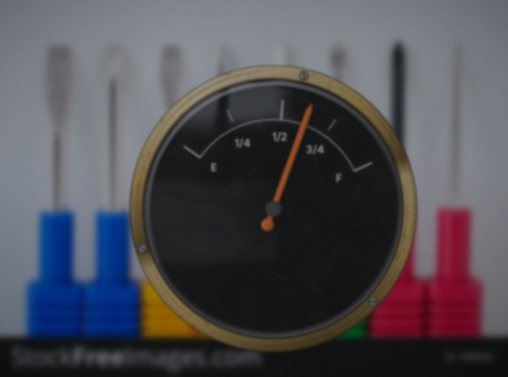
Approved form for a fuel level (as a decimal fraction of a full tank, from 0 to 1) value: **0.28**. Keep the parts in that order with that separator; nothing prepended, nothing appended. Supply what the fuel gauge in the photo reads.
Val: **0.625**
